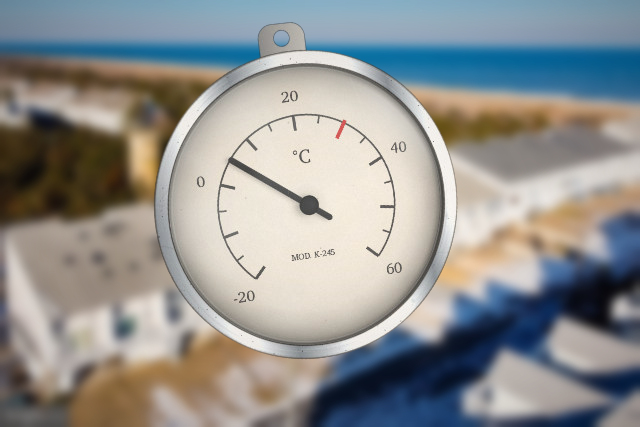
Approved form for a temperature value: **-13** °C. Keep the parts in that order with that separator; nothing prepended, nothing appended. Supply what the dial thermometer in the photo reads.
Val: **5** °C
